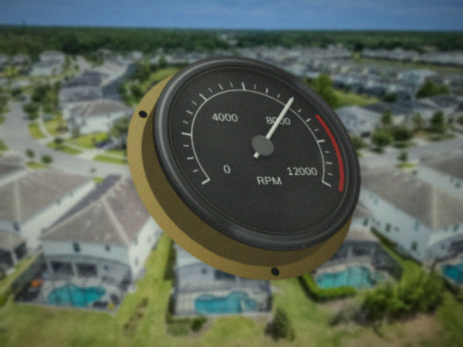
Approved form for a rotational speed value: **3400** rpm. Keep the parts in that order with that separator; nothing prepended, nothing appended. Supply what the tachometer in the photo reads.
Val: **8000** rpm
